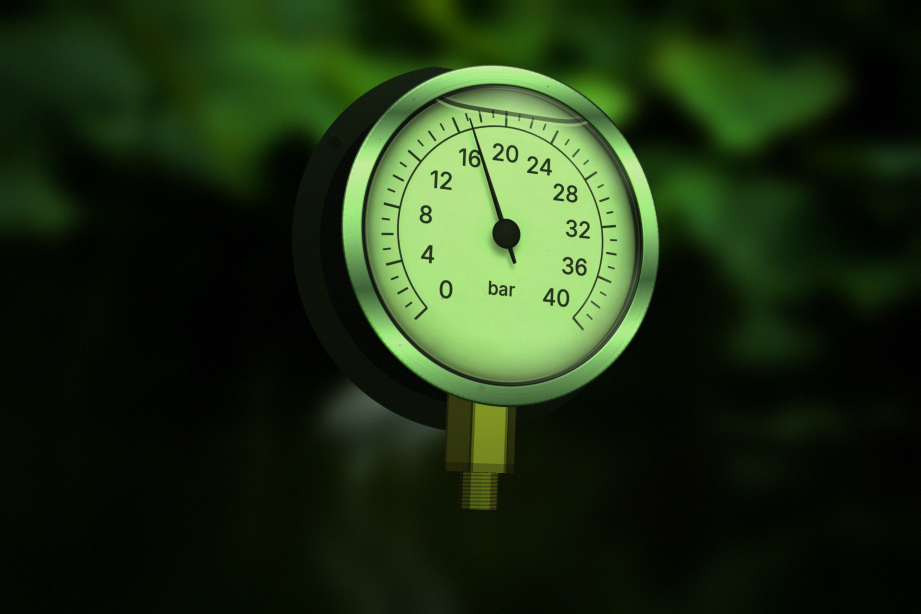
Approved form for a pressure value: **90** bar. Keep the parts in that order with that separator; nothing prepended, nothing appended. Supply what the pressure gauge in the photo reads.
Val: **17** bar
